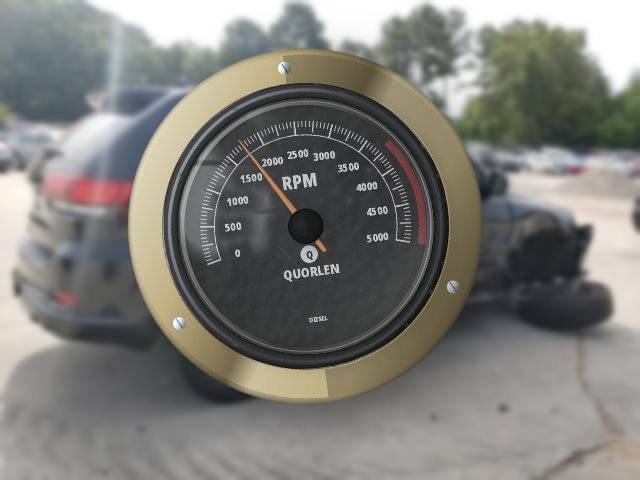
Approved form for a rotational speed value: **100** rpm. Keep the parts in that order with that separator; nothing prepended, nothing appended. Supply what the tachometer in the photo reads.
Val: **1750** rpm
